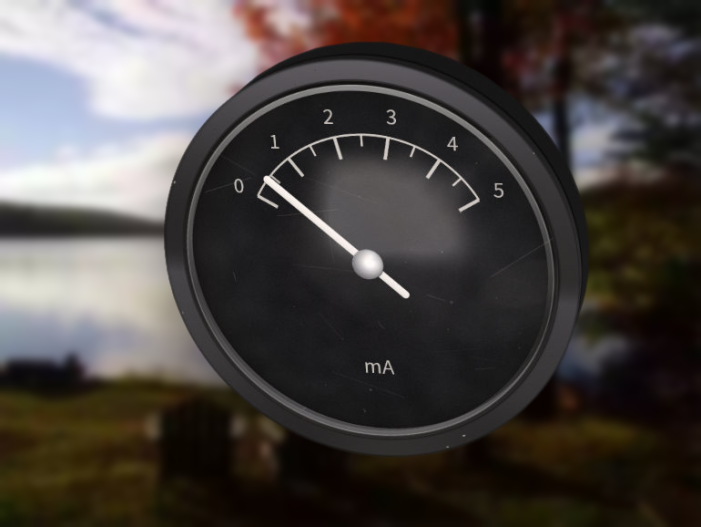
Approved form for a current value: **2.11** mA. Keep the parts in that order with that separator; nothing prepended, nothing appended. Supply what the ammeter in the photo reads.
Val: **0.5** mA
